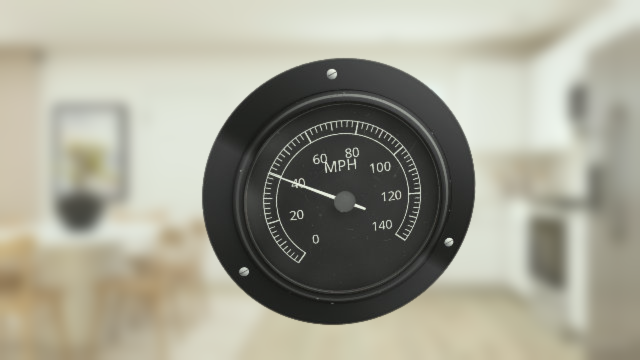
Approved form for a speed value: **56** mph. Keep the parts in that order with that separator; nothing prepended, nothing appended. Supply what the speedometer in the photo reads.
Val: **40** mph
